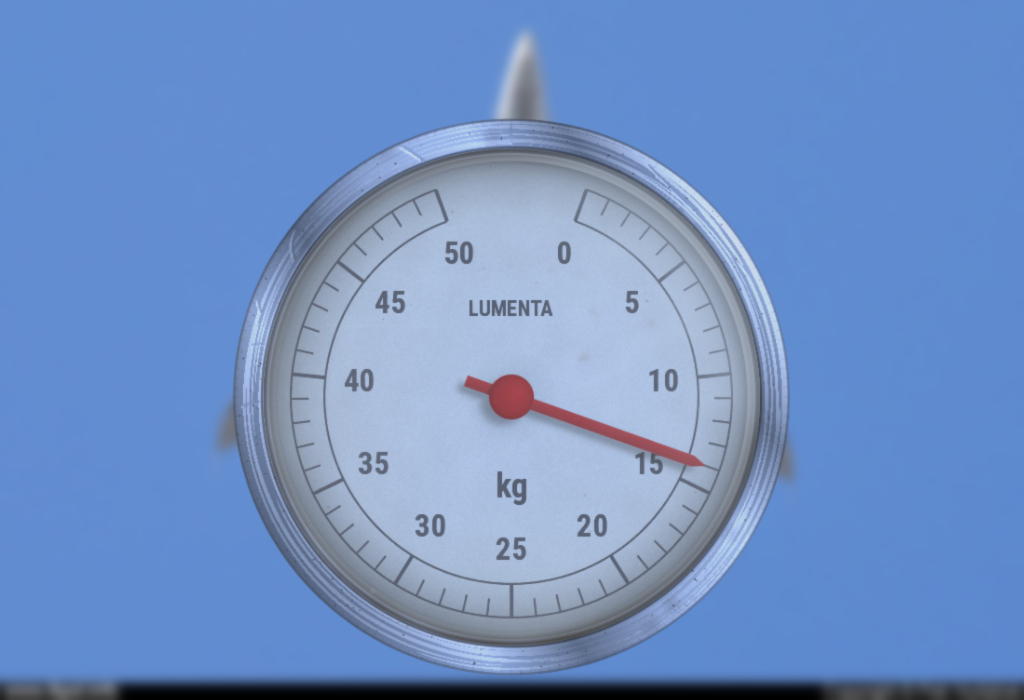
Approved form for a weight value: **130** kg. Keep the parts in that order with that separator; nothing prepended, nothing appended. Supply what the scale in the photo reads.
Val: **14** kg
